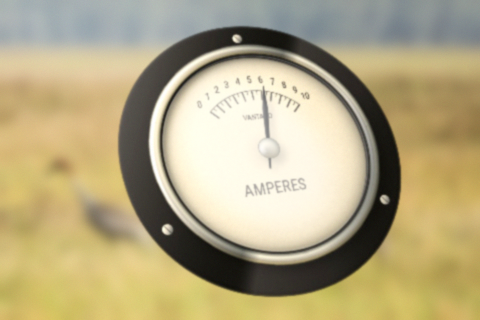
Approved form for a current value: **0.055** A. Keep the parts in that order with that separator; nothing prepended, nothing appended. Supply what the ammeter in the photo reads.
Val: **6** A
